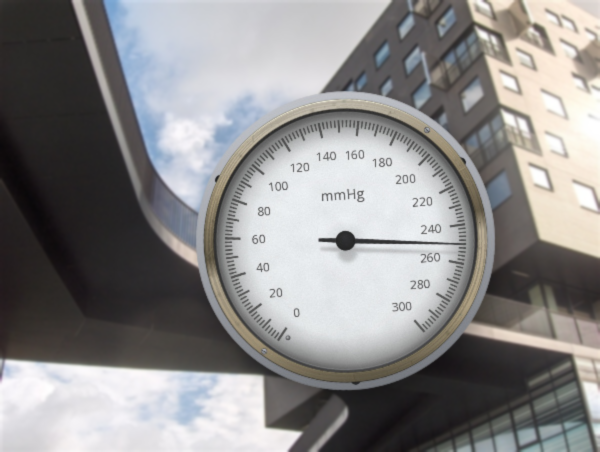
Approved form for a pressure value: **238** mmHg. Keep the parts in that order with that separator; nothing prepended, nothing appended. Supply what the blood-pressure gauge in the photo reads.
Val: **250** mmHg
